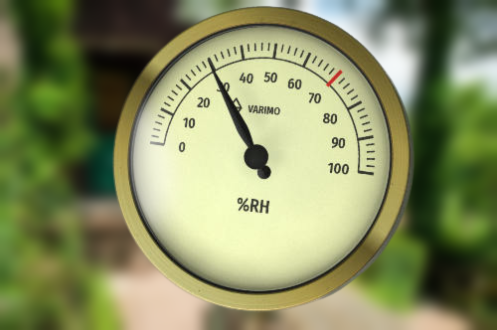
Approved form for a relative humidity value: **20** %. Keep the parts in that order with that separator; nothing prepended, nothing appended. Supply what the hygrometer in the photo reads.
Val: **30** %
